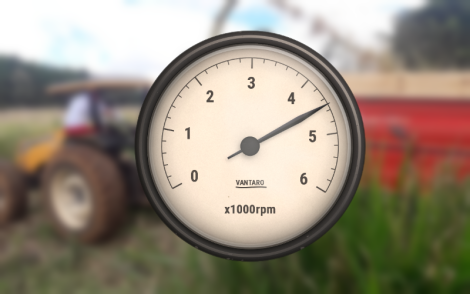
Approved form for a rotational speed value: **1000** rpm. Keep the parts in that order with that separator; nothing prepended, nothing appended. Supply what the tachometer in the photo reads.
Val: **4500** rpm
